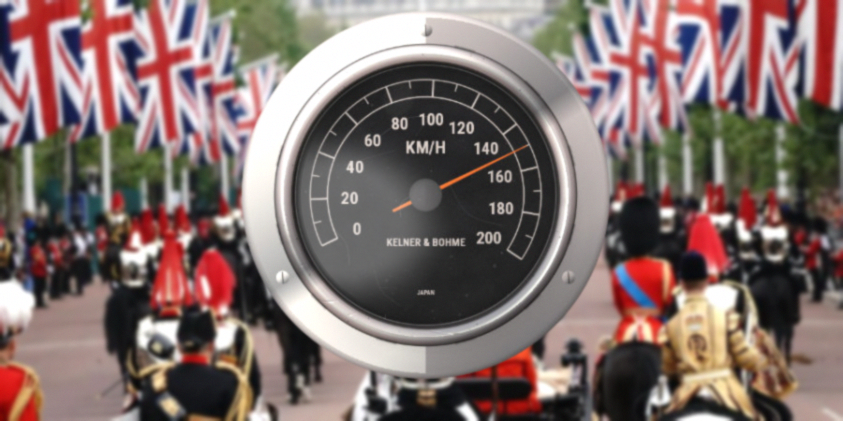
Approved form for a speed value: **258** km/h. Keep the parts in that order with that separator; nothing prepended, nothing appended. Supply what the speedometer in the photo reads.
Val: **150** km/h
